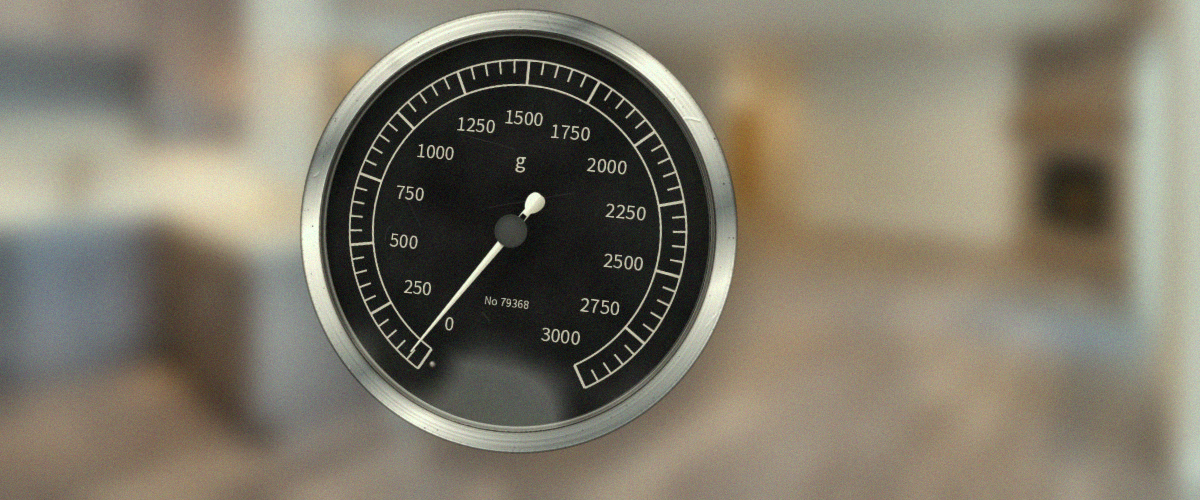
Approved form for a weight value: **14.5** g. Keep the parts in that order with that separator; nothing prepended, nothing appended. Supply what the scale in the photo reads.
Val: **50** g
